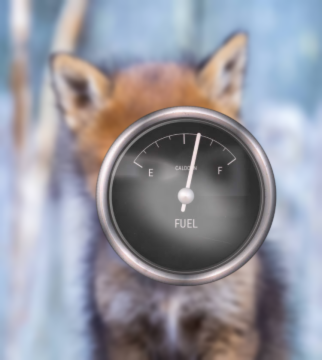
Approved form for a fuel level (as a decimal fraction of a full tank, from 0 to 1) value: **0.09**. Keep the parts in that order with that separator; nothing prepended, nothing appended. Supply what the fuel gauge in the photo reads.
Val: **0.625**
